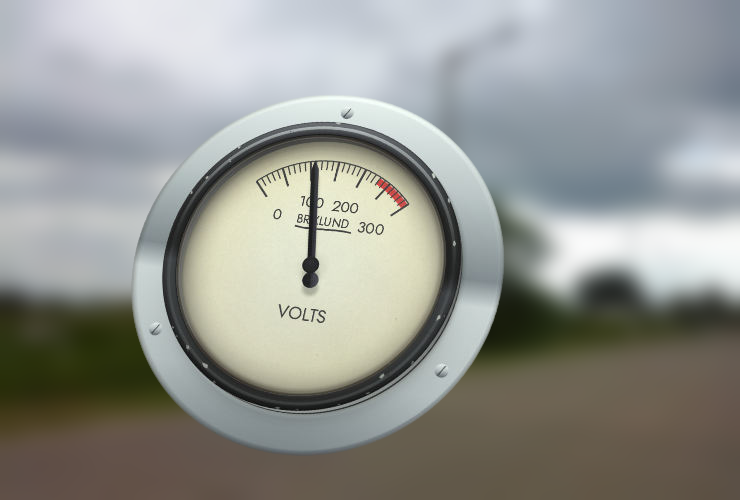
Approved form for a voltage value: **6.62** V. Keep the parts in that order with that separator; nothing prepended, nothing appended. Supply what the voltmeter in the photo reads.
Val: **110** V
